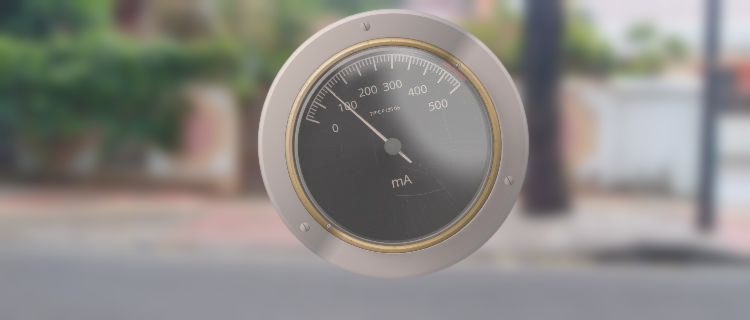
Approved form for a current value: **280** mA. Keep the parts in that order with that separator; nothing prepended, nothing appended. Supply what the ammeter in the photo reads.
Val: **100** mA
